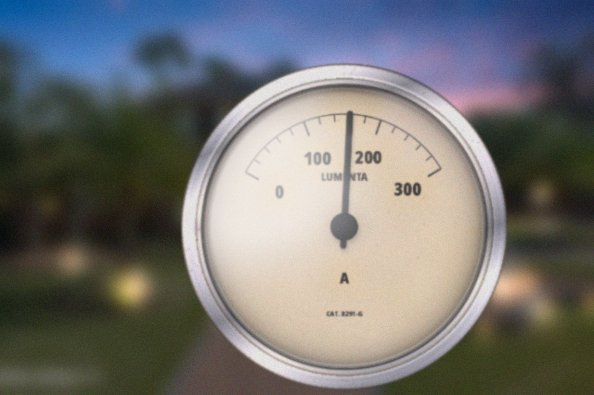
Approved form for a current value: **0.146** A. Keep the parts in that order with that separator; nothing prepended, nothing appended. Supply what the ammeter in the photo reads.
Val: **160** A
